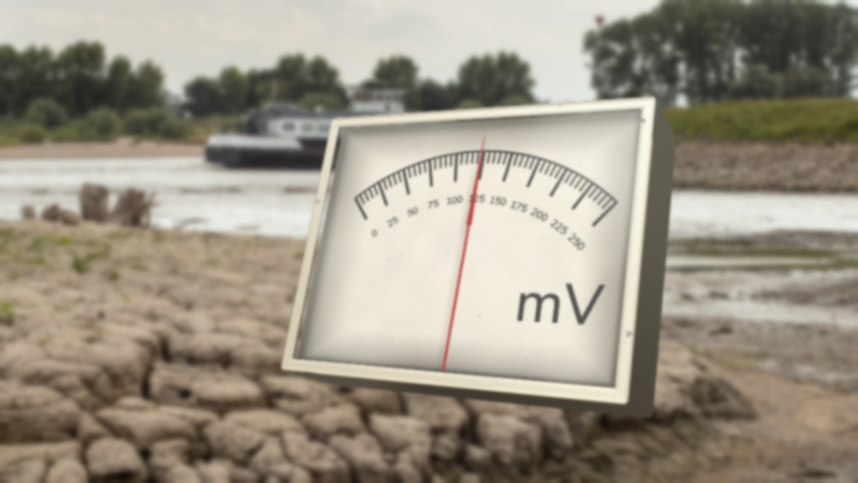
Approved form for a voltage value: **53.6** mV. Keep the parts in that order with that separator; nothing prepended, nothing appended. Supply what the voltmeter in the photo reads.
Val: **125** mV
